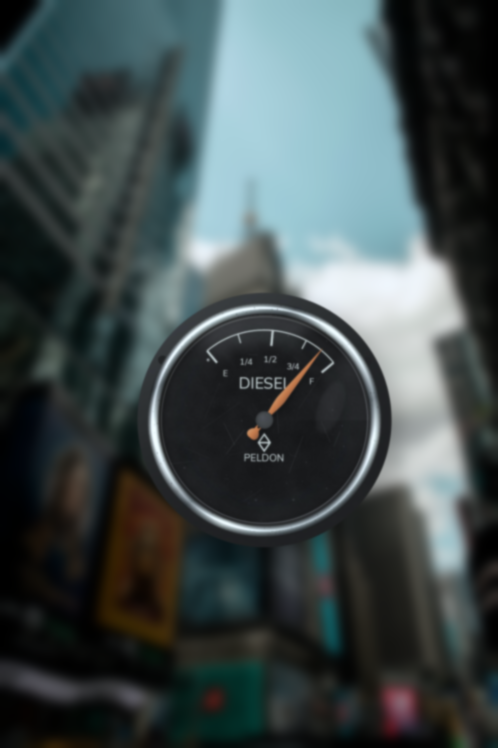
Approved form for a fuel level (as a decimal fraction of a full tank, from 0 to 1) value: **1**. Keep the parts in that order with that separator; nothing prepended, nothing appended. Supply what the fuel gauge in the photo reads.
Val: **0.875**
